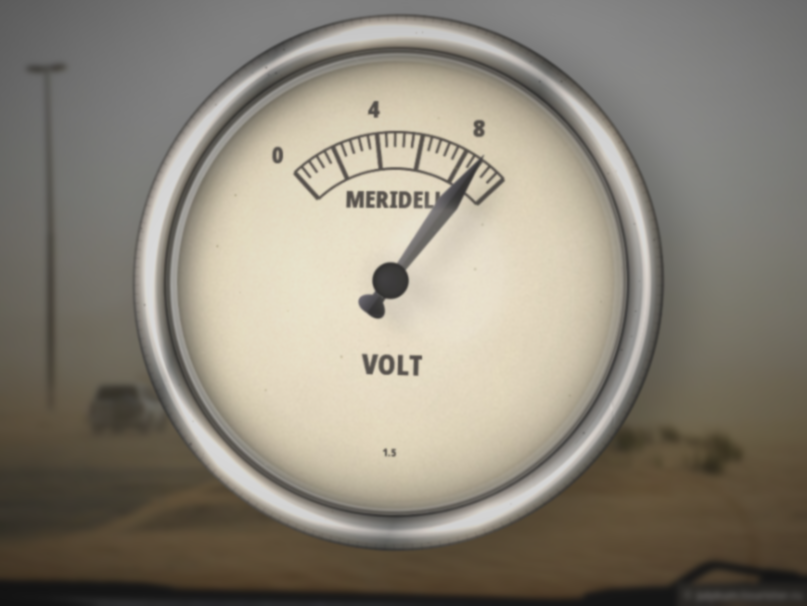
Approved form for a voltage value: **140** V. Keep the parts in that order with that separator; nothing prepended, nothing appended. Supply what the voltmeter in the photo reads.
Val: **8.8** V
